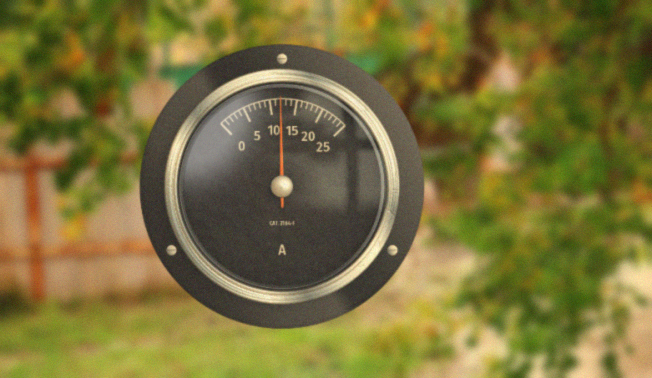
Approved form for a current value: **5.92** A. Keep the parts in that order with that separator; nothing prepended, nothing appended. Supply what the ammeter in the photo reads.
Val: **12** A
